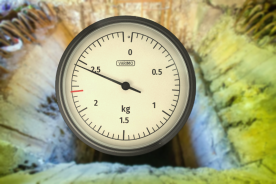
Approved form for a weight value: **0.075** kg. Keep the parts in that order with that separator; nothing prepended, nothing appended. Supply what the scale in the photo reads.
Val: **2.45** kg
